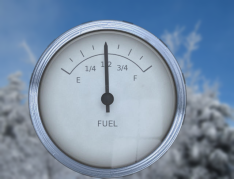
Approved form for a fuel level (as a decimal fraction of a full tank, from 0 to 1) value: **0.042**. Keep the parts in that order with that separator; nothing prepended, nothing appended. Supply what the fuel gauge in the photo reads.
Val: **0.5**
